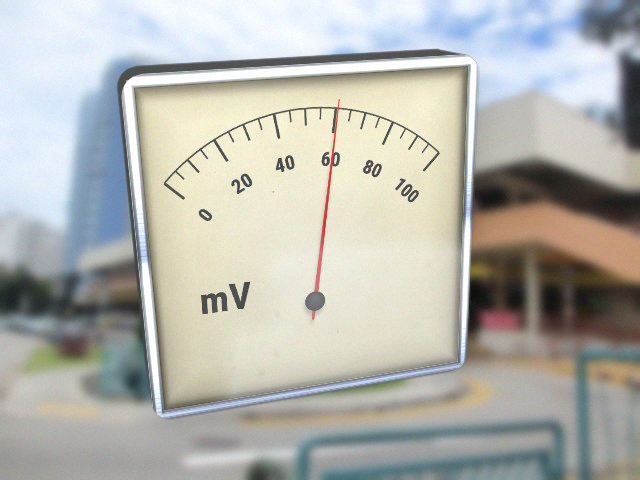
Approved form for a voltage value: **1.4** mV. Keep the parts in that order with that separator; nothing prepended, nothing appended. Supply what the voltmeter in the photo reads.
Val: **60** mV
